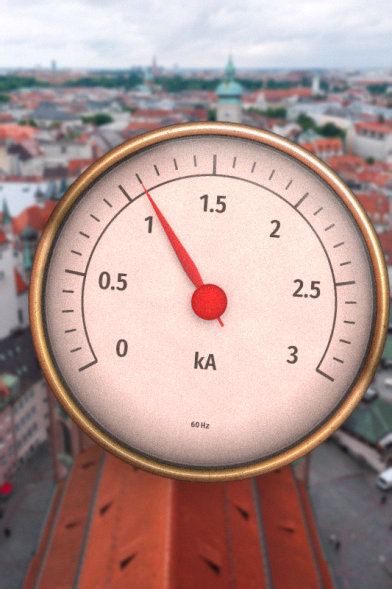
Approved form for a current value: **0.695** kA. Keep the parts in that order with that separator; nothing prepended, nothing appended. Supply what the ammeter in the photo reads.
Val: **1.1** kA
